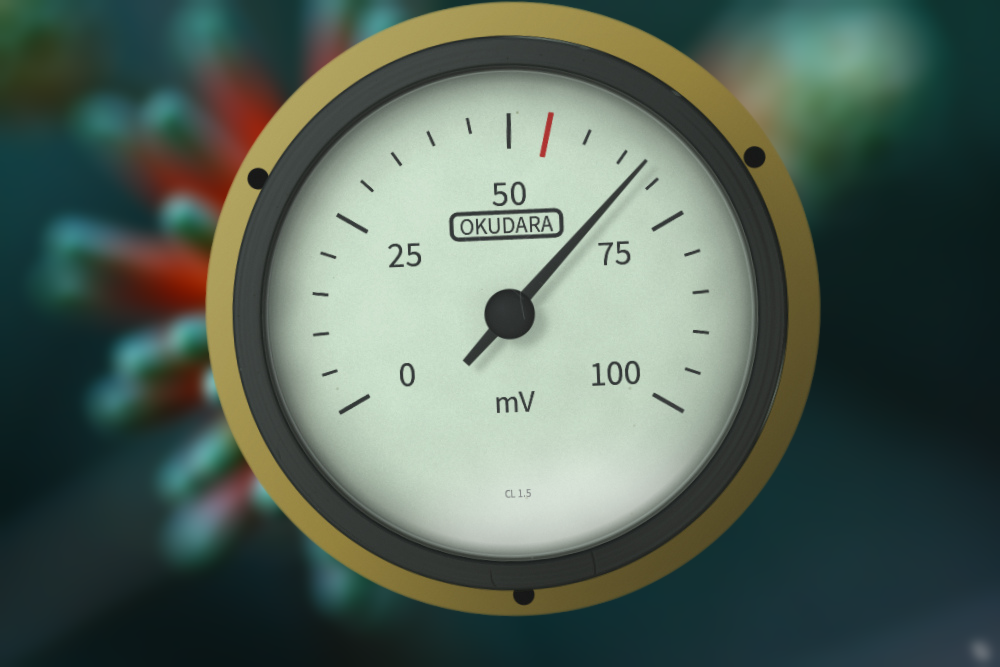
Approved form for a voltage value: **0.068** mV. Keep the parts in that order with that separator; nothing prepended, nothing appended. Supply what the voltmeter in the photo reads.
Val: **67.5** mV
